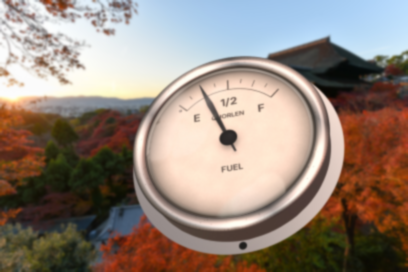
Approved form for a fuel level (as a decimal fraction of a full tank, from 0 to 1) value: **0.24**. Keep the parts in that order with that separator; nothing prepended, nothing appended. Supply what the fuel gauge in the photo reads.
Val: **0.25**
